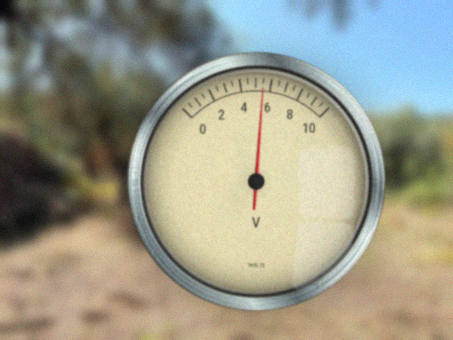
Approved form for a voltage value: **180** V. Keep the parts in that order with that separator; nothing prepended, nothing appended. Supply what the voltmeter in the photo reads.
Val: **5.5** V
